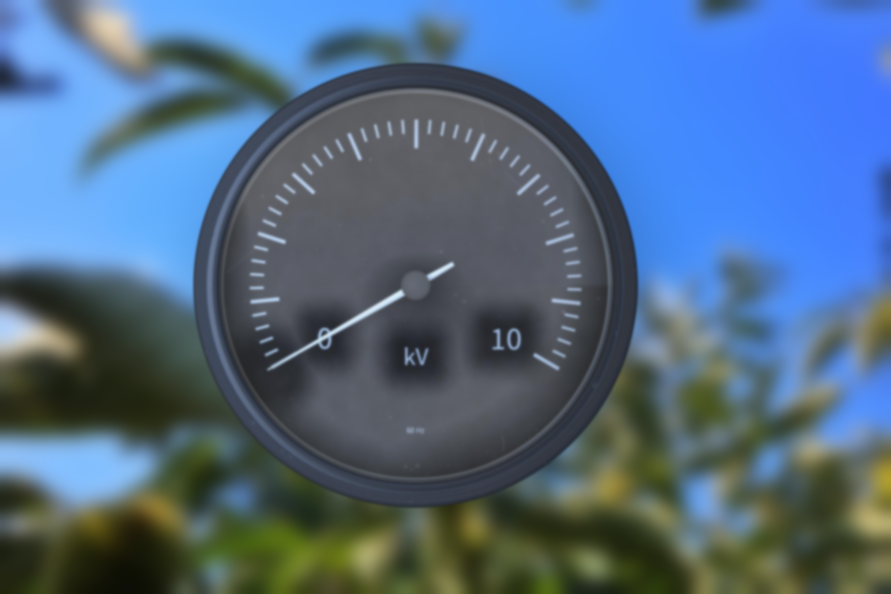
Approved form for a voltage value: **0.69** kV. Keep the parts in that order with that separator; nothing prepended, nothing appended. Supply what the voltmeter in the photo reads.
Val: **0** kV
